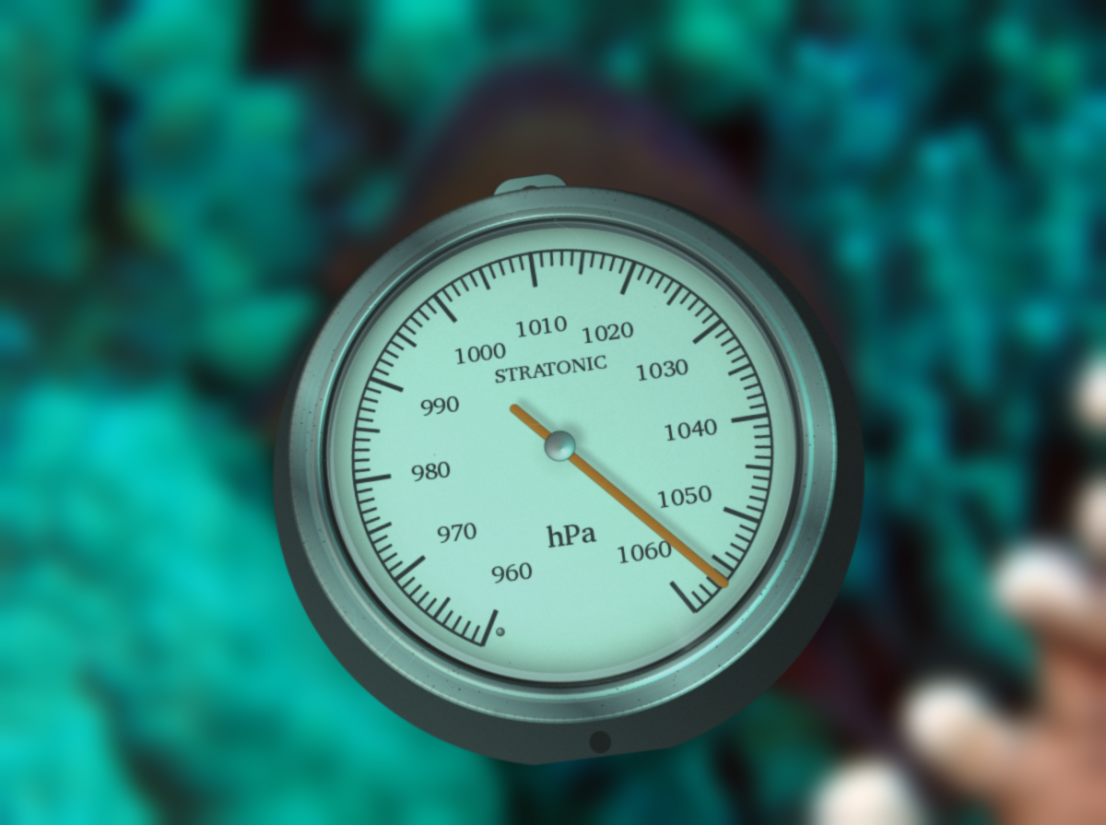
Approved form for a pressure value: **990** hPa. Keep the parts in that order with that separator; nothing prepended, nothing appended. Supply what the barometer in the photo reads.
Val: **1056.5** hPa
